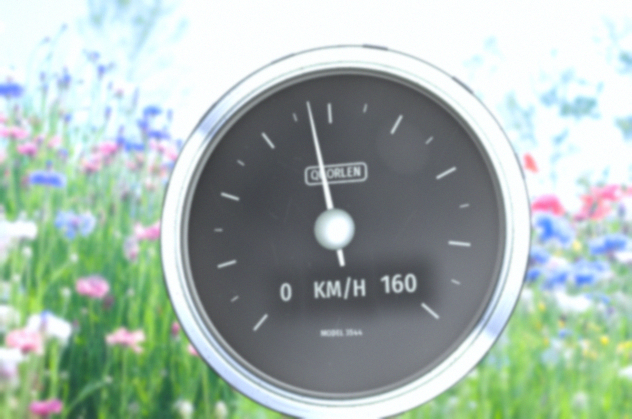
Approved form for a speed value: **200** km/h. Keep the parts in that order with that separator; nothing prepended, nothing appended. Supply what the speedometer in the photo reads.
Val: **75** km/h
